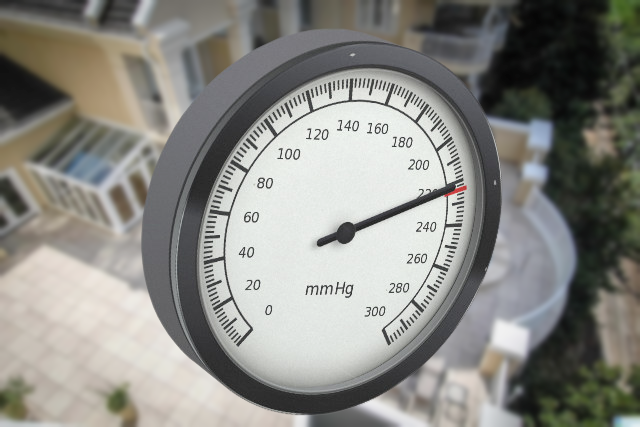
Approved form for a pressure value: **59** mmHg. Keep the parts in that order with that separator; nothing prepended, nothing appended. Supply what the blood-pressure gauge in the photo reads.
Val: **220** mmHg
